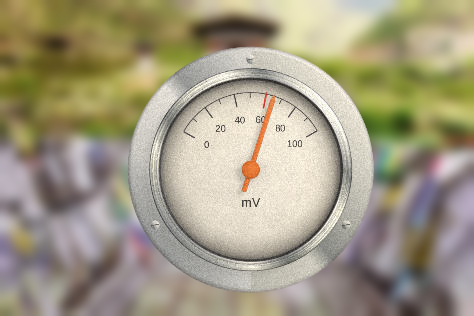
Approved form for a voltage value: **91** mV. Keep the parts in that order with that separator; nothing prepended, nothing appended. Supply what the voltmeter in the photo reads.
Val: **65** mV
